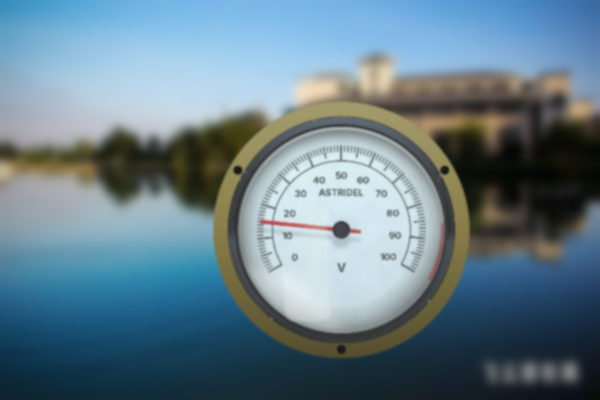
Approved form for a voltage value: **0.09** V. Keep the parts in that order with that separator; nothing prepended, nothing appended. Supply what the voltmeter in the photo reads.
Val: **15** V
